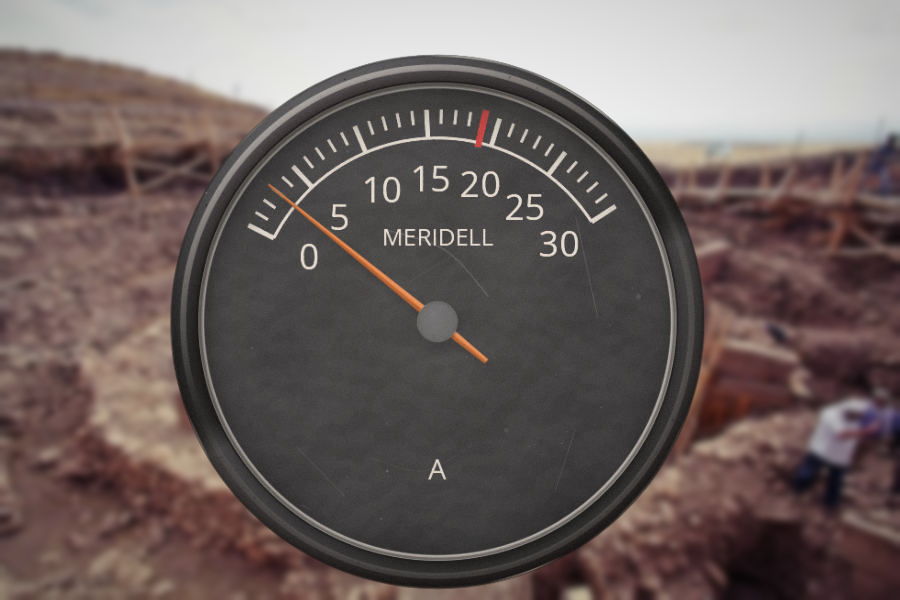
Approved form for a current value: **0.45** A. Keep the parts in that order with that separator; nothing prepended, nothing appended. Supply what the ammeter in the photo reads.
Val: **3** A
